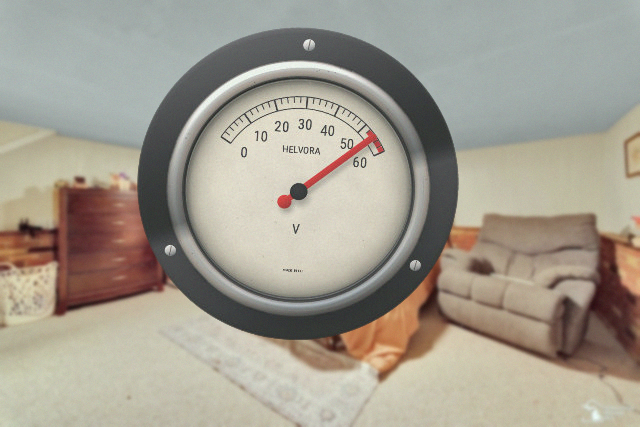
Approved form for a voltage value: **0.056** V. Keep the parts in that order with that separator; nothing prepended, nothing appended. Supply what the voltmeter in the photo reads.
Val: **54** V
